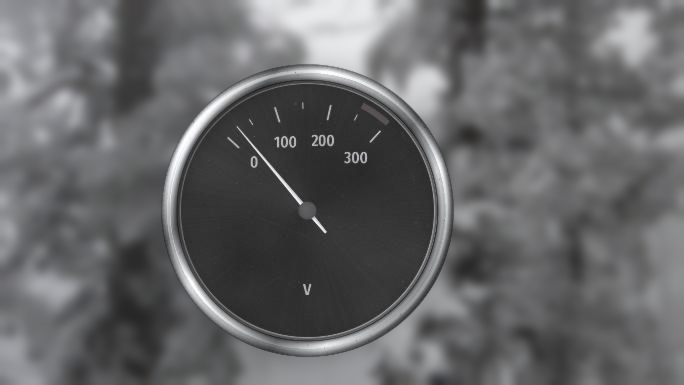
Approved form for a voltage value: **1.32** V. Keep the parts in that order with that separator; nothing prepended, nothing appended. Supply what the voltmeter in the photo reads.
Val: **25** V
